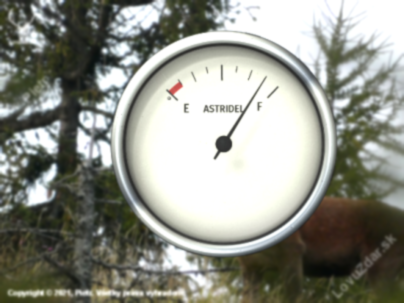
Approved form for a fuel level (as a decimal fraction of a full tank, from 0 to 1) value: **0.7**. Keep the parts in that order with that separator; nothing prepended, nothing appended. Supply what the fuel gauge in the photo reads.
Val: **0.875**
